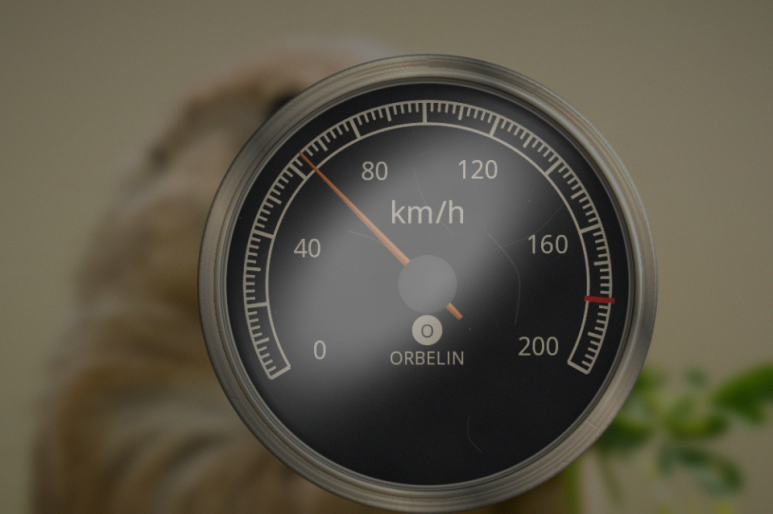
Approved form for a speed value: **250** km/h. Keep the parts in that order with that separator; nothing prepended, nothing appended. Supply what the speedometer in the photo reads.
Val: **64** km/h
